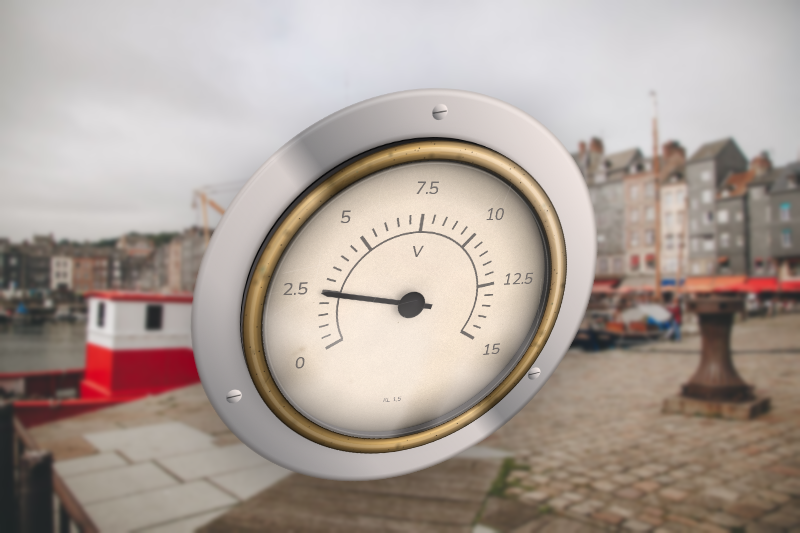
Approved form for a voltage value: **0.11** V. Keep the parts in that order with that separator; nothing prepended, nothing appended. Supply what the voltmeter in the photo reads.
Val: **2.5** V
